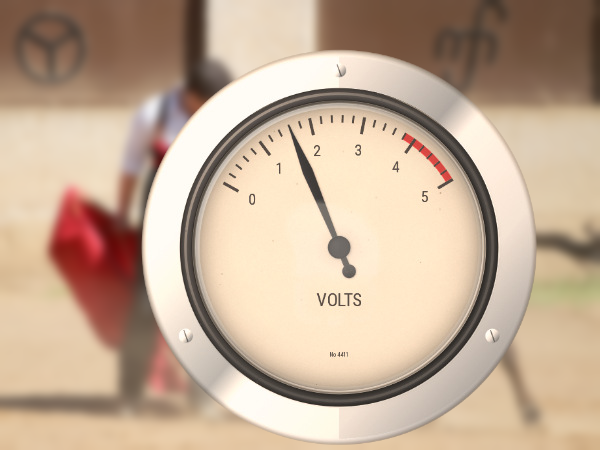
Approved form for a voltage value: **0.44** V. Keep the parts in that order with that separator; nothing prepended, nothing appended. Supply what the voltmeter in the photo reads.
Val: **1.6** V
